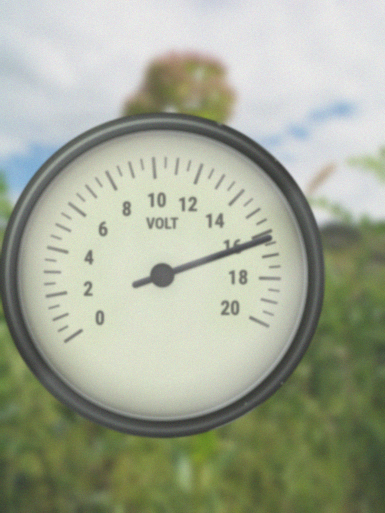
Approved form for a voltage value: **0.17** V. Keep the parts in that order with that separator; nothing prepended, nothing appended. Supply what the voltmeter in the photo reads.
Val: **16.25** V
